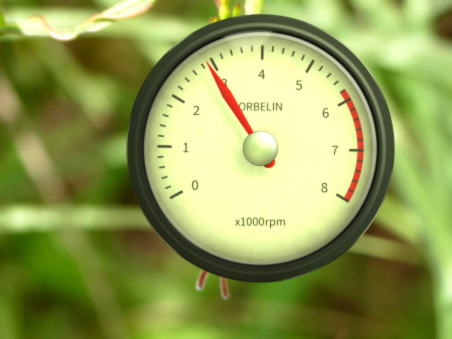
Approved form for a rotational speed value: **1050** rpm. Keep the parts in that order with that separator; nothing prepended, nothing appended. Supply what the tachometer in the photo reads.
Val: **2900** rpm
